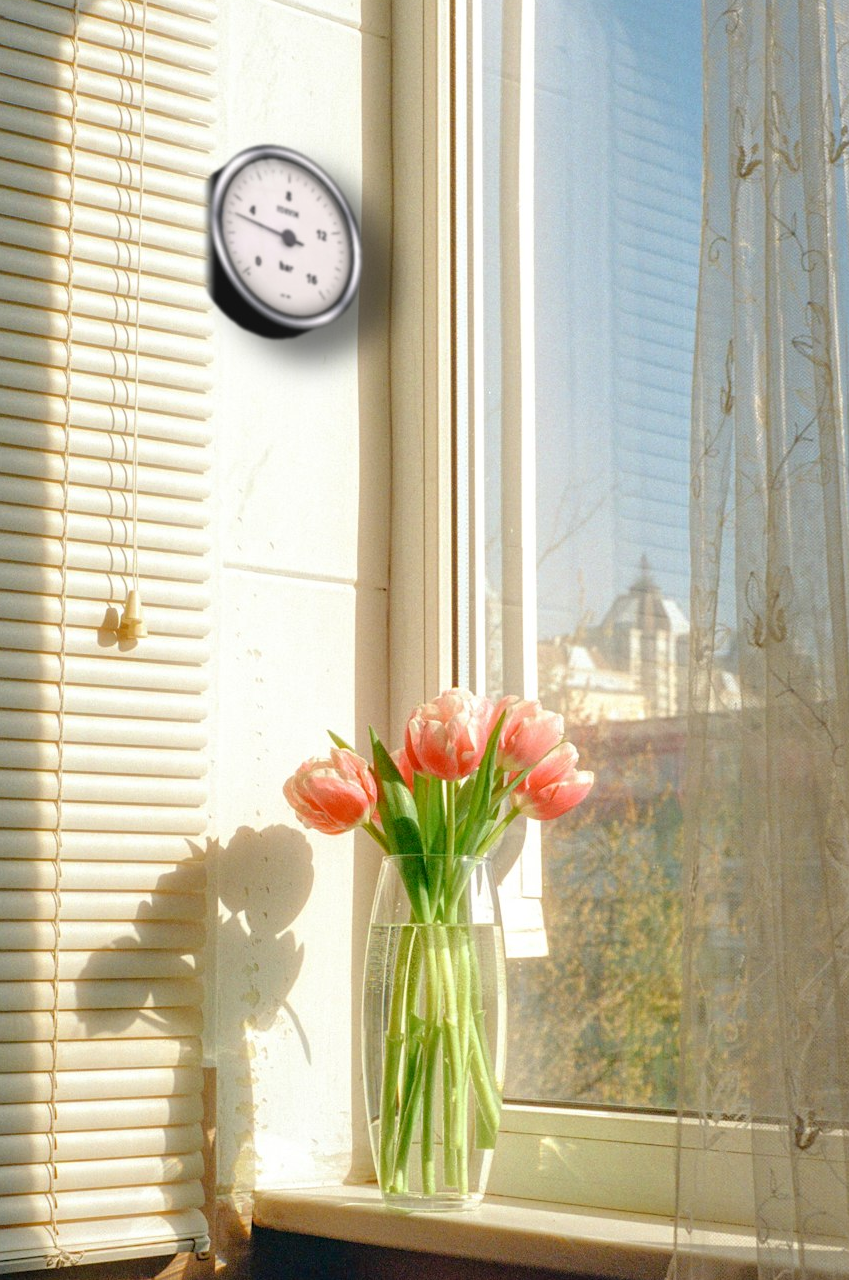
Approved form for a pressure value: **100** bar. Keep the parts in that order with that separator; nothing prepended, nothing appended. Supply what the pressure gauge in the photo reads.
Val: **3** bar
